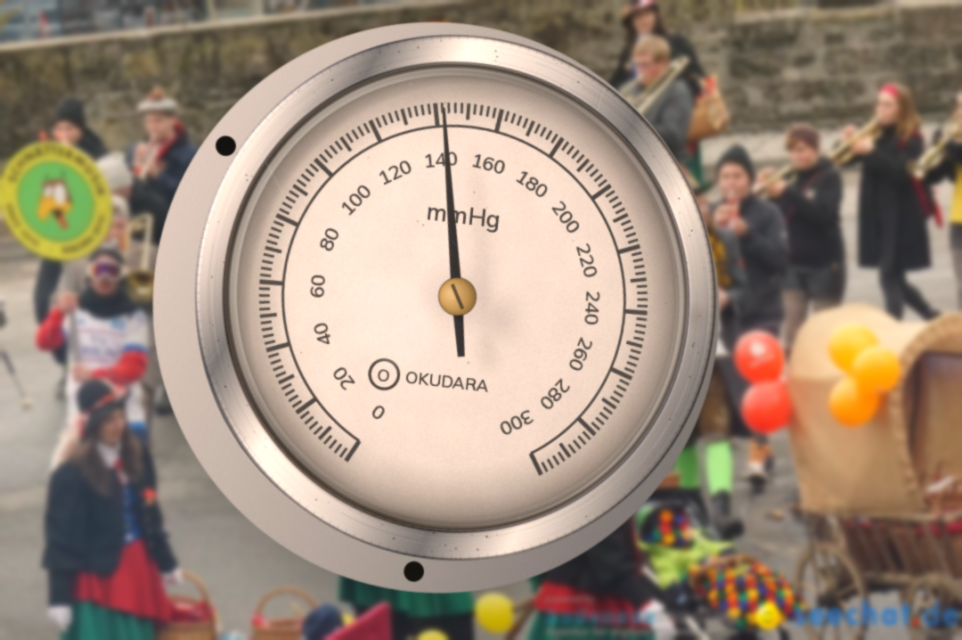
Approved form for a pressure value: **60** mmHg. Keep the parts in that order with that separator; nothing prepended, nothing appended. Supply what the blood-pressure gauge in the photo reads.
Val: **142** mmHg
